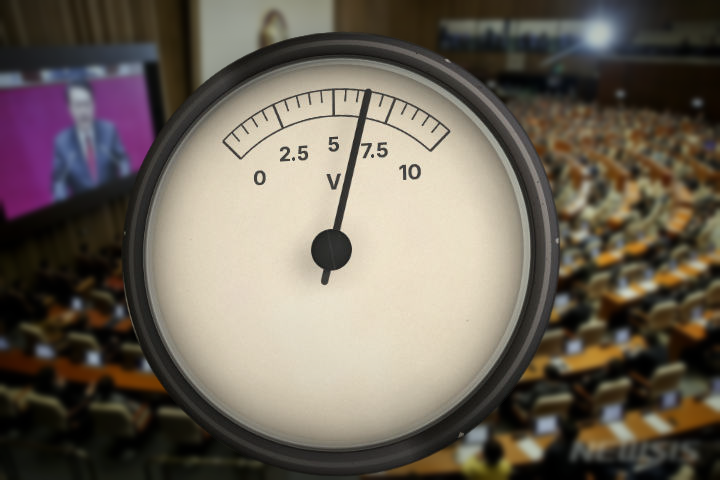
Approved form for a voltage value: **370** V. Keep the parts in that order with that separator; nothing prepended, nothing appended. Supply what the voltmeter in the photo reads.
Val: **6.5** V
